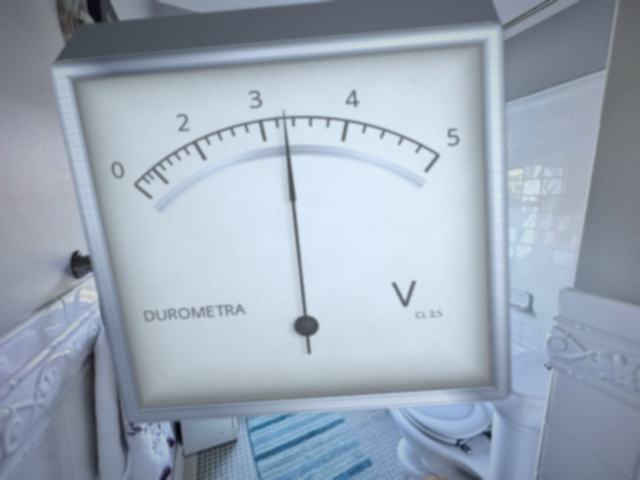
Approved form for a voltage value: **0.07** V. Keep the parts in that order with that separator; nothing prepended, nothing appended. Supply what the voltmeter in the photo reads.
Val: **3.3** V
